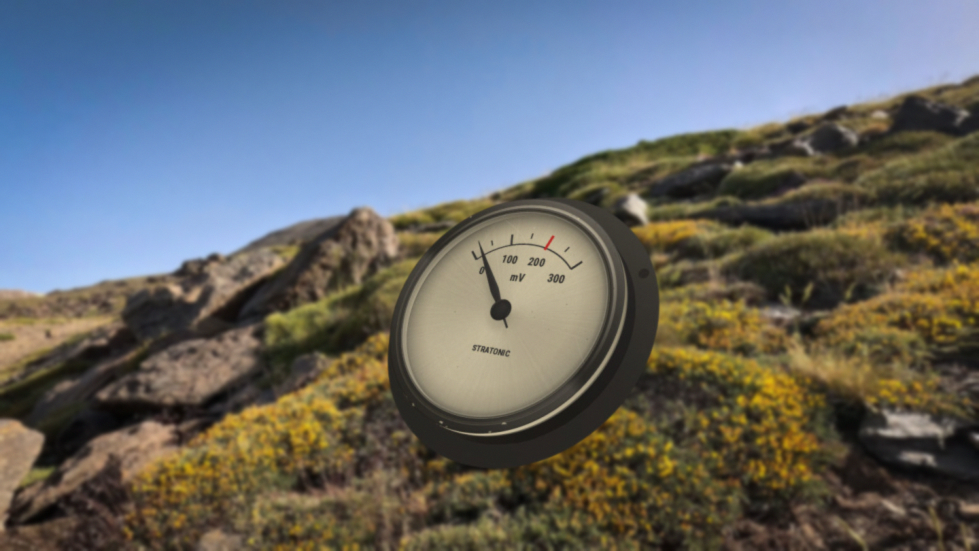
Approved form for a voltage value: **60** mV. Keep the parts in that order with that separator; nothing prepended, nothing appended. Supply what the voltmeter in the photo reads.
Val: **25** mV
